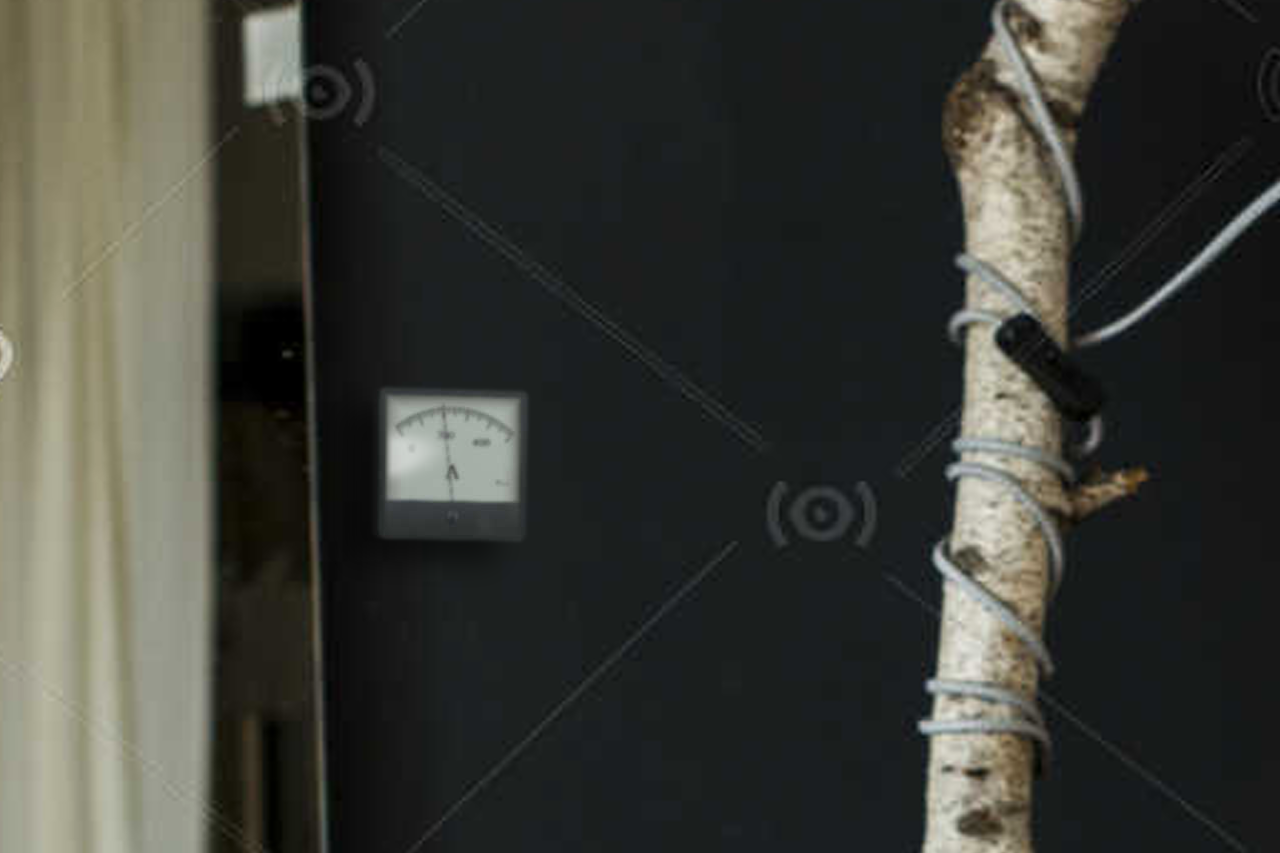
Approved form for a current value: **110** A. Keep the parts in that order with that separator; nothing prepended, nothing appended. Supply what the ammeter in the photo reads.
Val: **200** A
